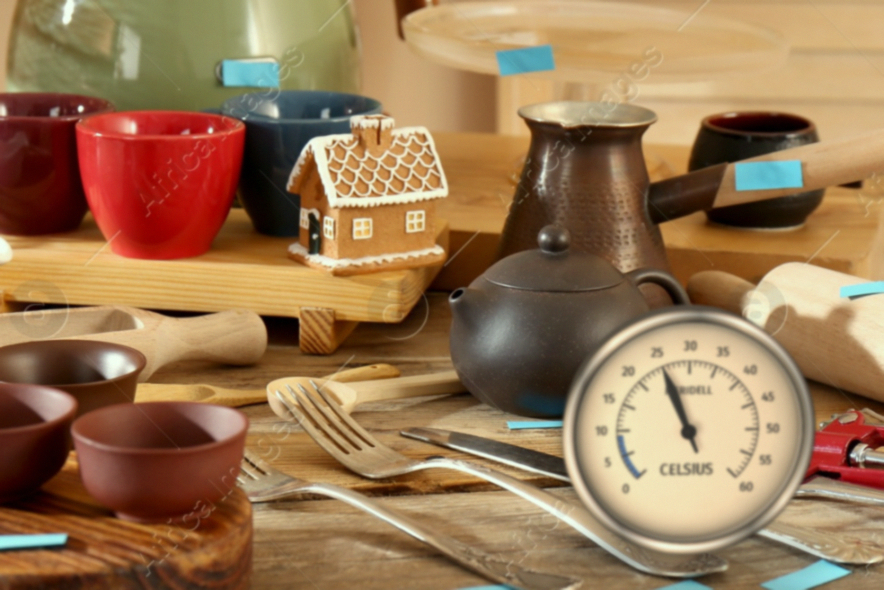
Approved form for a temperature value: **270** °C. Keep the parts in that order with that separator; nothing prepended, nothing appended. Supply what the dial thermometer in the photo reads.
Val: **25** °C
